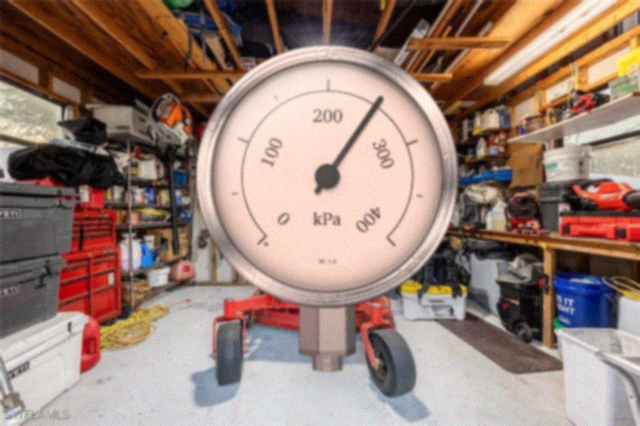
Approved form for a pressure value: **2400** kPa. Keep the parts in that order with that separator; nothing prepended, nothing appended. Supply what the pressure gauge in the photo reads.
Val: **250** kPa
